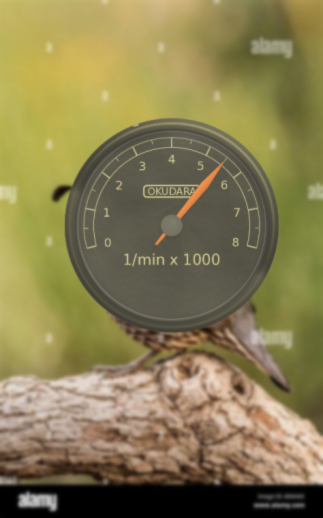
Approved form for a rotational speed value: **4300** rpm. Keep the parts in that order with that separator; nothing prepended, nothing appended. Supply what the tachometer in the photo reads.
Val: **5500** rpm
